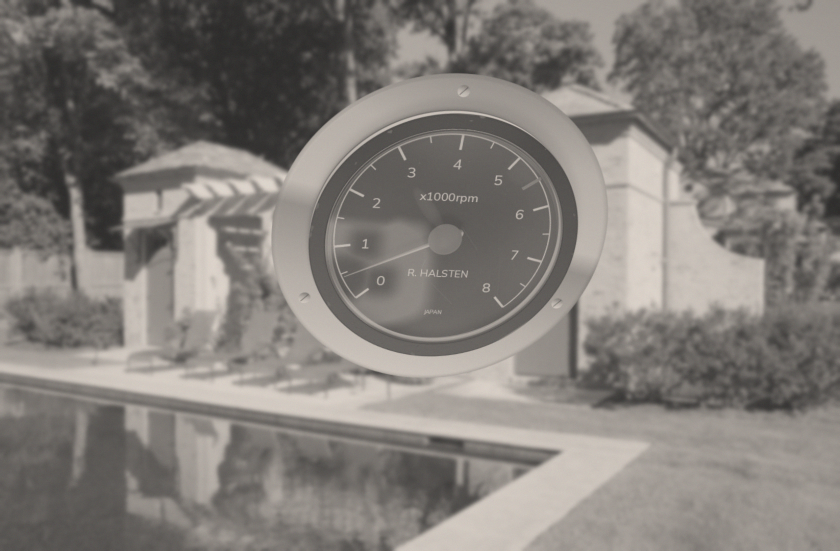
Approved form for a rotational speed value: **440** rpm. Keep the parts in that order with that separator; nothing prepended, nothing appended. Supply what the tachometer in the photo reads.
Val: **500** rpm
